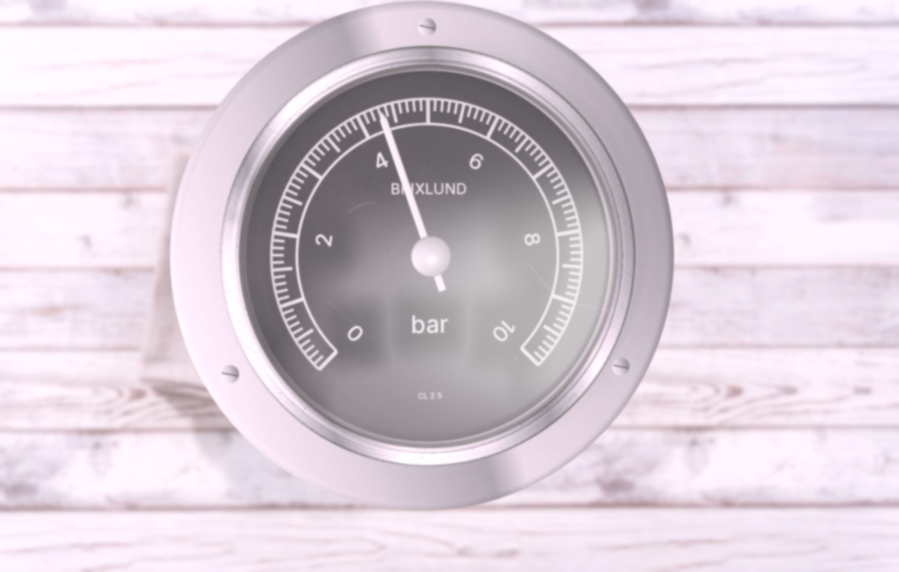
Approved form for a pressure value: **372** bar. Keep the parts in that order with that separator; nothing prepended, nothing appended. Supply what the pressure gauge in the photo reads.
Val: **4.3** bar
